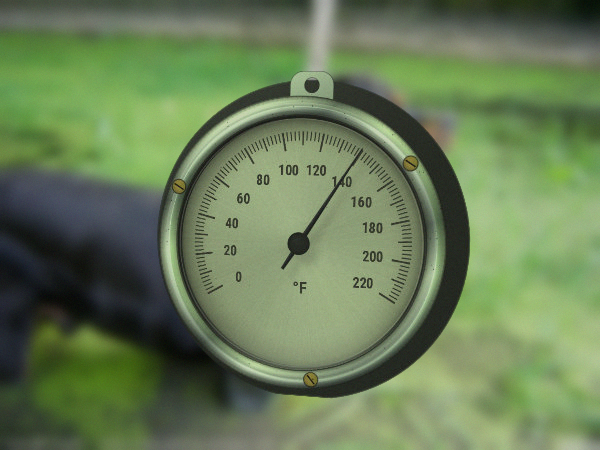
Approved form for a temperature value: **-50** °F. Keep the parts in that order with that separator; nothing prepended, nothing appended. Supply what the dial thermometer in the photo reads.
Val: **140** °F
